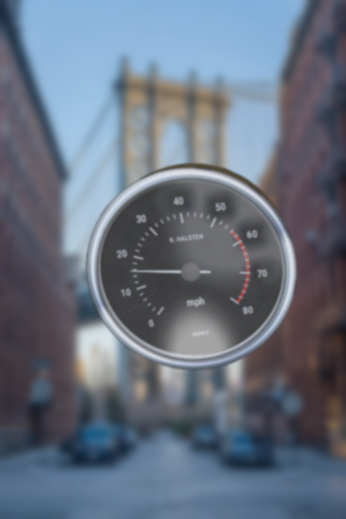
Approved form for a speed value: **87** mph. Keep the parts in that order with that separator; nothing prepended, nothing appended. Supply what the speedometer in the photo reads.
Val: **16** mph
